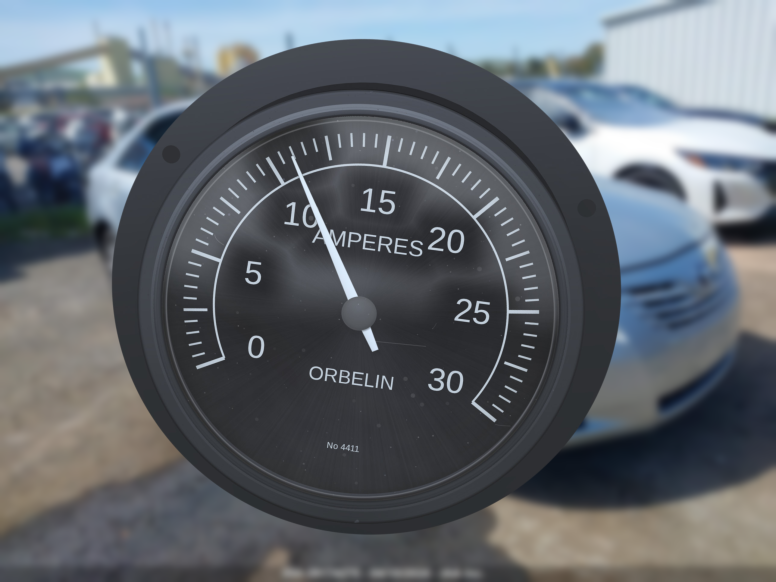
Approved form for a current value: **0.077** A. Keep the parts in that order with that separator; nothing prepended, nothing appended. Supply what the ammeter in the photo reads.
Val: **11** A
